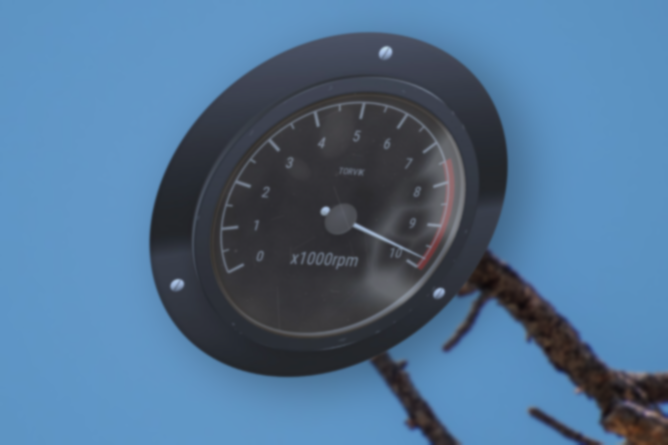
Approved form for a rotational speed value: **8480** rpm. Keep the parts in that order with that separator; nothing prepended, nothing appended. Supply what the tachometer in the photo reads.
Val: **9750** rpm
